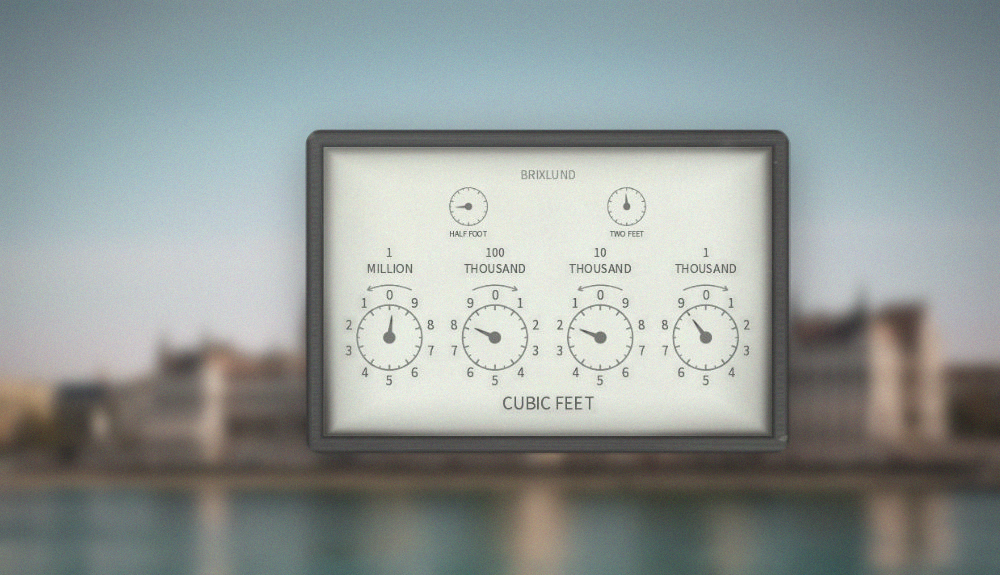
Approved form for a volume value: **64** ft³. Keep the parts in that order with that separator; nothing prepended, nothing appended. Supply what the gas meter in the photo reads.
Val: **981900** ft³
